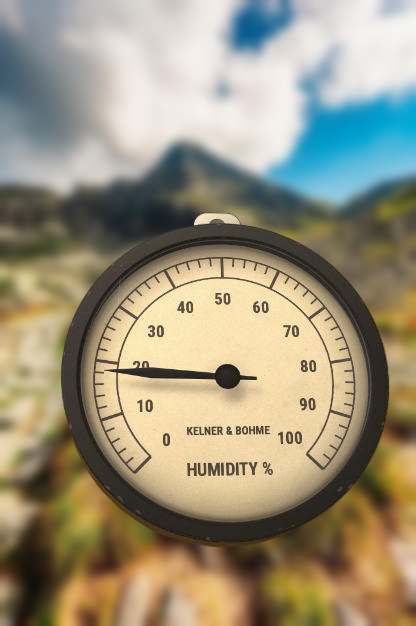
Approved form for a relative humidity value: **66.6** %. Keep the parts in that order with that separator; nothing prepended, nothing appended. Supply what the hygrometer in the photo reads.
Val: **18** %
